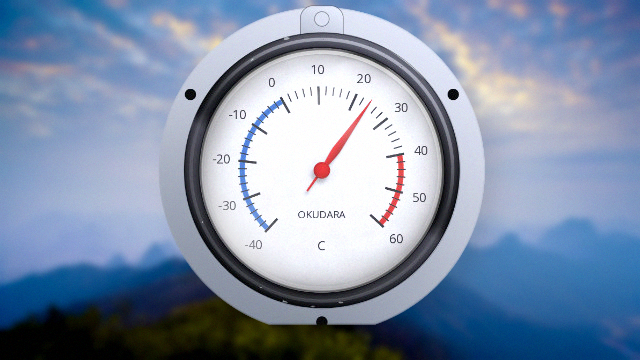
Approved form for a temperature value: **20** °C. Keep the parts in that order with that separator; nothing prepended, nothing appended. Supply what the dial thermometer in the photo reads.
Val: **24** °C
